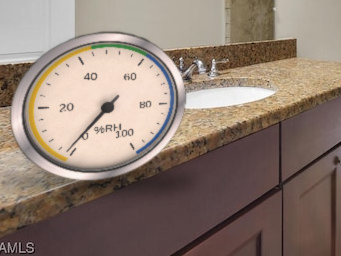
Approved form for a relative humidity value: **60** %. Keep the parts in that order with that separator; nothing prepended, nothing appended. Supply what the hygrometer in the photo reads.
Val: **2** %
